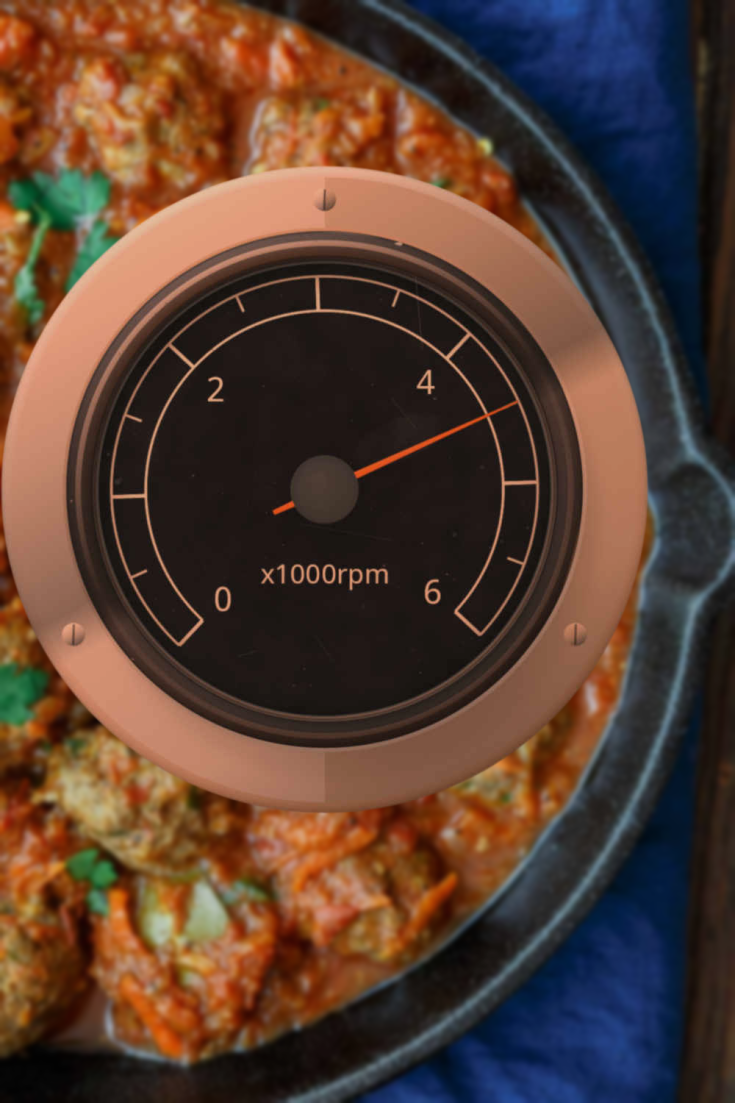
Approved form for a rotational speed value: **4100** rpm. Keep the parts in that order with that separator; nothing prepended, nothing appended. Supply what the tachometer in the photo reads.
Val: **4500** rpm
